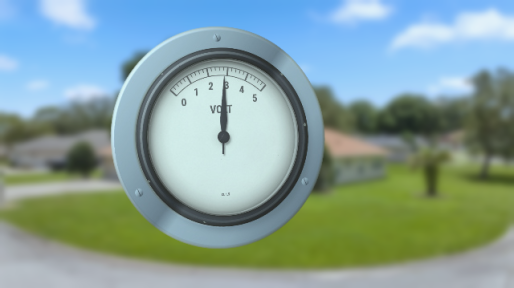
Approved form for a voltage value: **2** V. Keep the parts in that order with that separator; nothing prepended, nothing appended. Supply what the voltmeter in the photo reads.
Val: **2.8** V
